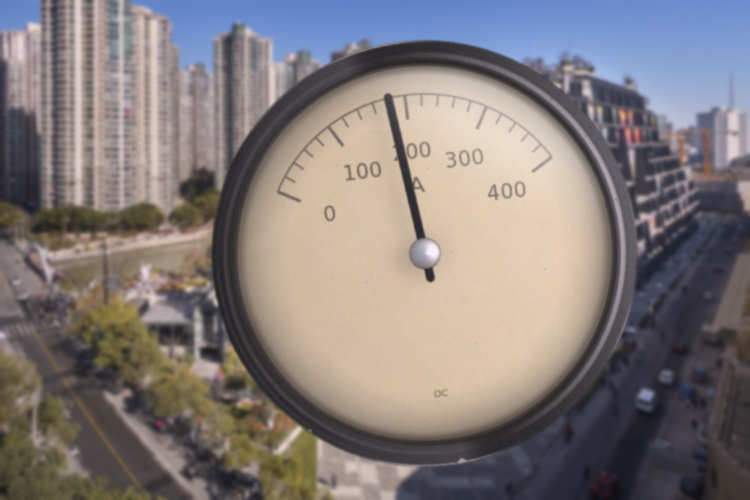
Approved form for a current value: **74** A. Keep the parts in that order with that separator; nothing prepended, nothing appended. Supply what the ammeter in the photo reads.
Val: **180** A
